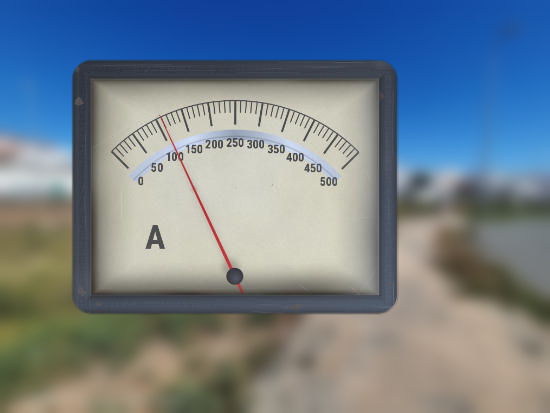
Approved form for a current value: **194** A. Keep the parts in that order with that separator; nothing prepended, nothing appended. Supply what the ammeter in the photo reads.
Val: **110** A
